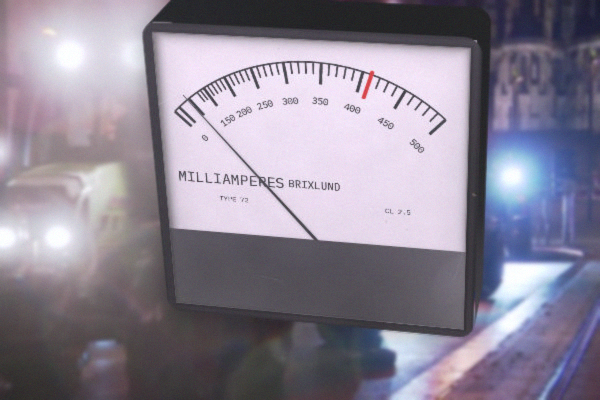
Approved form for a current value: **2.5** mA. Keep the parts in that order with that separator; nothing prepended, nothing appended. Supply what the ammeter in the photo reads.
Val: **100** mA
